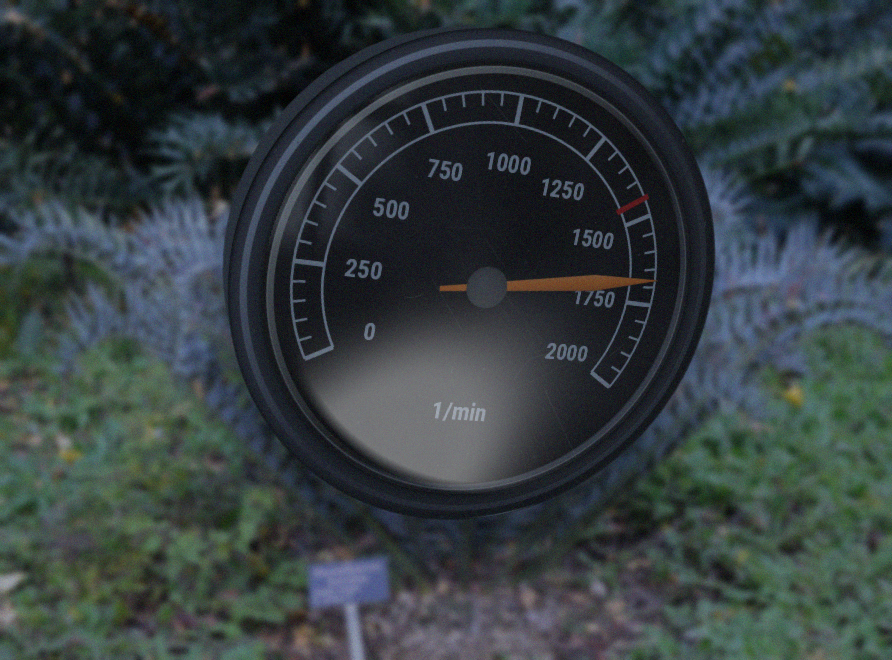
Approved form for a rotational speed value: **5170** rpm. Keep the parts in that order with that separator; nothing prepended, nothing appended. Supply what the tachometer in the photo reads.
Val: **1675** rpm
